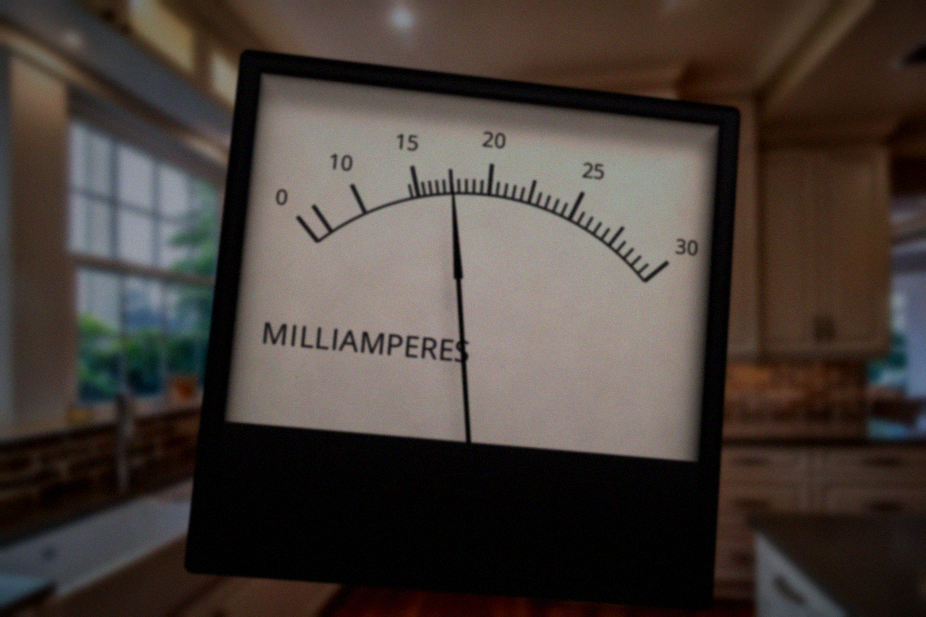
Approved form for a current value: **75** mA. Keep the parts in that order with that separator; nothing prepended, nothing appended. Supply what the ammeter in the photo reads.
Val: **17.5** mA
